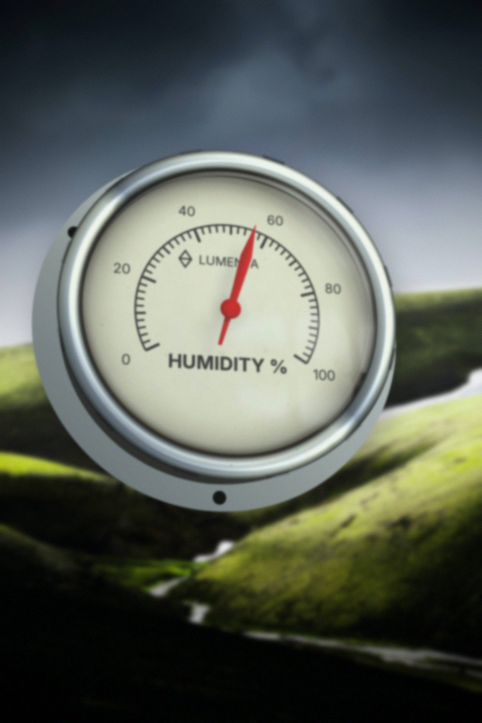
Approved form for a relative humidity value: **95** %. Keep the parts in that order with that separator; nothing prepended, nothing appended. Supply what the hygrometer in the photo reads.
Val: **56** %
